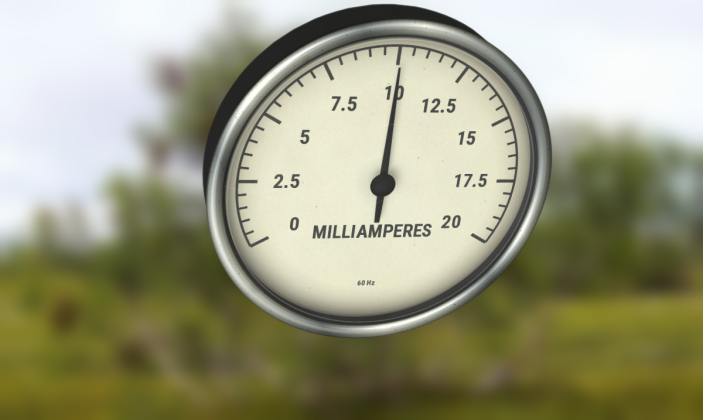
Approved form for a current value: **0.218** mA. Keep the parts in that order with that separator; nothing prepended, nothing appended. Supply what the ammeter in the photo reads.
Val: **10** mA
